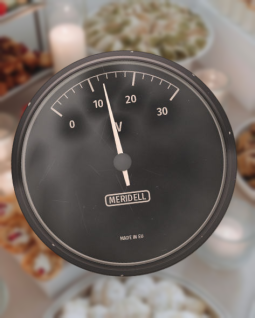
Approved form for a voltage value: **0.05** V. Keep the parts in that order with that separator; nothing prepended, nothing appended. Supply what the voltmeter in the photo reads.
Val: **13** V
